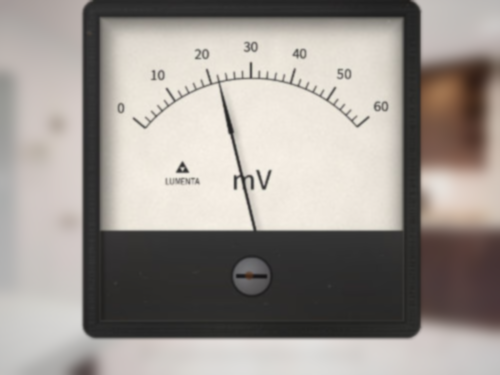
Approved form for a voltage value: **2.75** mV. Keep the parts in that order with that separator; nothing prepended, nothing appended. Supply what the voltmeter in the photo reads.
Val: **22** mV
